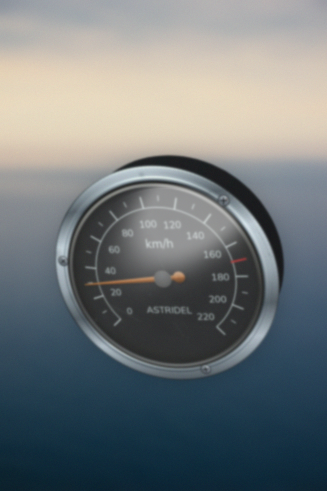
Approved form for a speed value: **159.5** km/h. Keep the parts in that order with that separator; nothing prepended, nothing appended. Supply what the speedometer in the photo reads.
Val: **30** km/h
